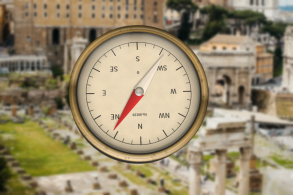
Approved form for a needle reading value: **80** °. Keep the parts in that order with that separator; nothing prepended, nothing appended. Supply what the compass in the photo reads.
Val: **35** °
